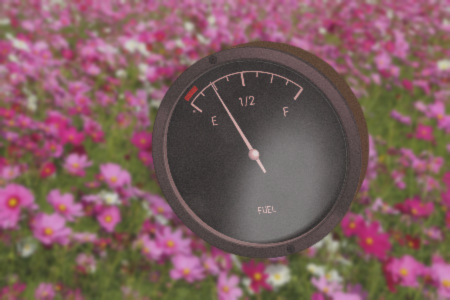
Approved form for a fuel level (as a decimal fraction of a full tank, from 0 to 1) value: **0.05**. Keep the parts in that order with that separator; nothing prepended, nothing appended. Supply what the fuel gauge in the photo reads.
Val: **0.25**
